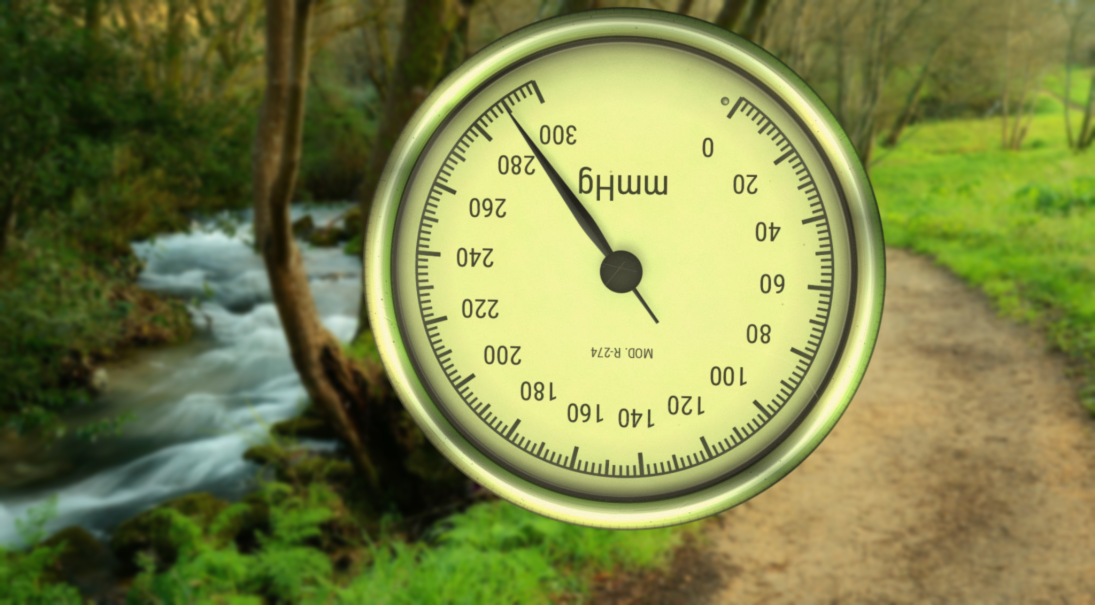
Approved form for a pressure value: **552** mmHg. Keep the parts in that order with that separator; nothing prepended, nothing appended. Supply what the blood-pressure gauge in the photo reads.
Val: **290** mmHg
